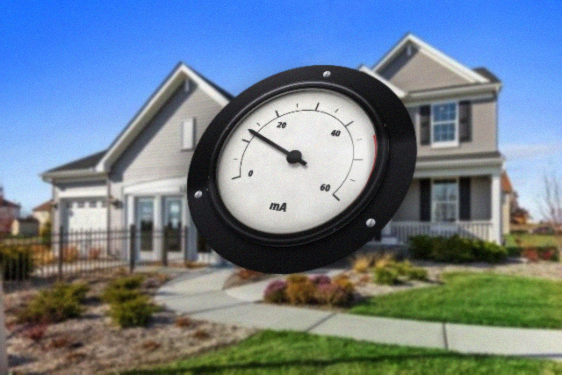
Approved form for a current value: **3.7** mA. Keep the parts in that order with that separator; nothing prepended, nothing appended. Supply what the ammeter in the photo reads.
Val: **12.5** mA
